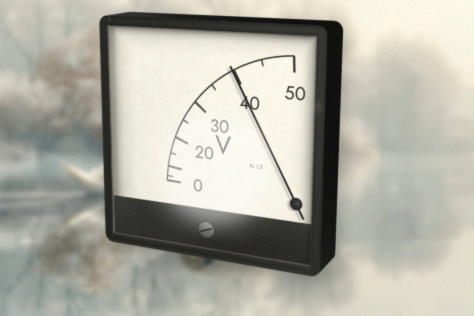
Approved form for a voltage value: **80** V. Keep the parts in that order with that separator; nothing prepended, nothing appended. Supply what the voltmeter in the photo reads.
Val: **40** V
